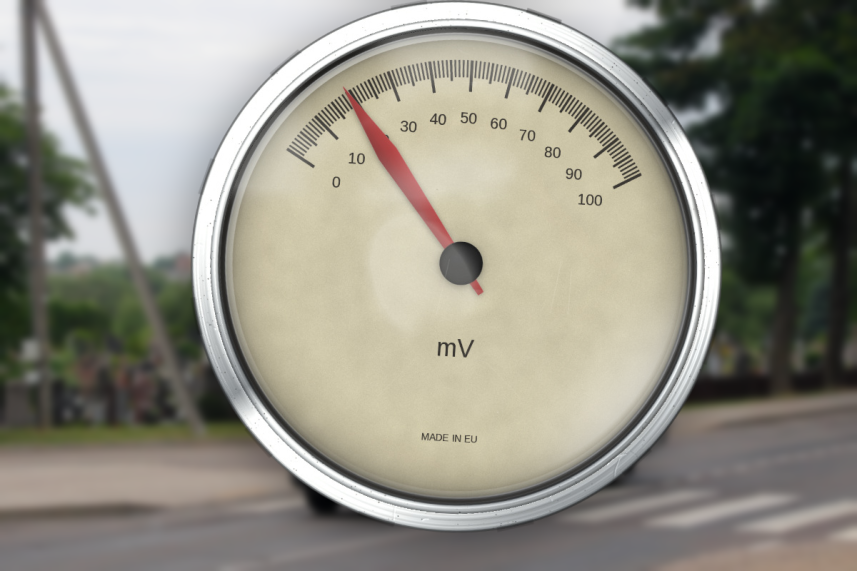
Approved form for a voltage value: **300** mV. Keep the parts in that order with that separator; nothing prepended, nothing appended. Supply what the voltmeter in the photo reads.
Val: **19** mV
